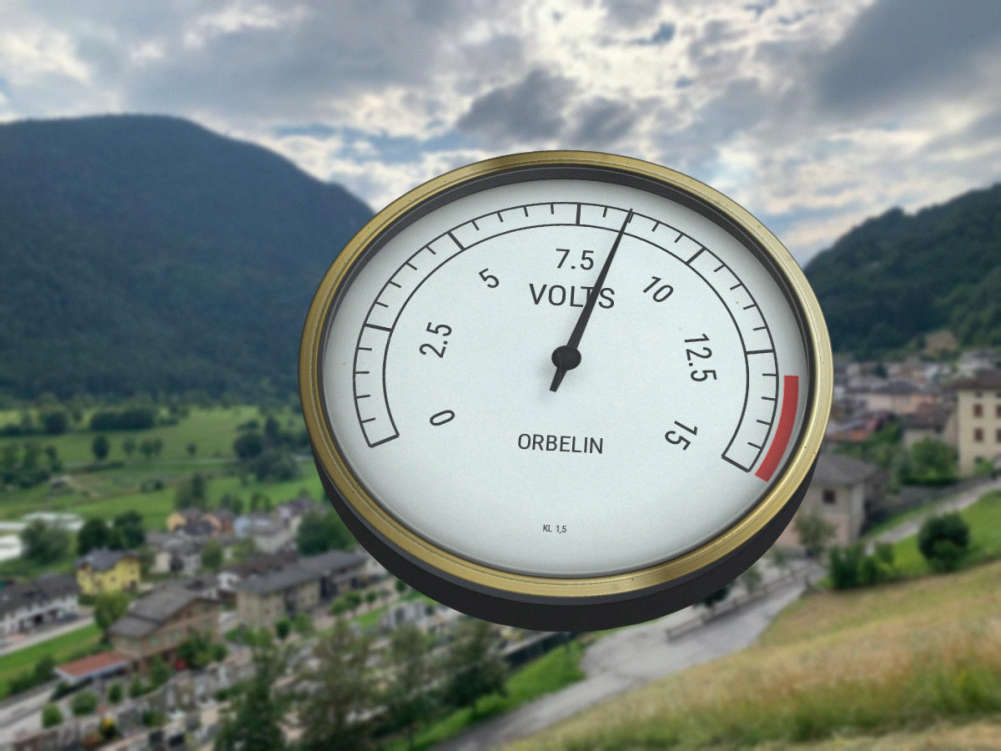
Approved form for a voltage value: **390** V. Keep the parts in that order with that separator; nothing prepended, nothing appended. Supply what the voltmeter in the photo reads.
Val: **8.5** V
